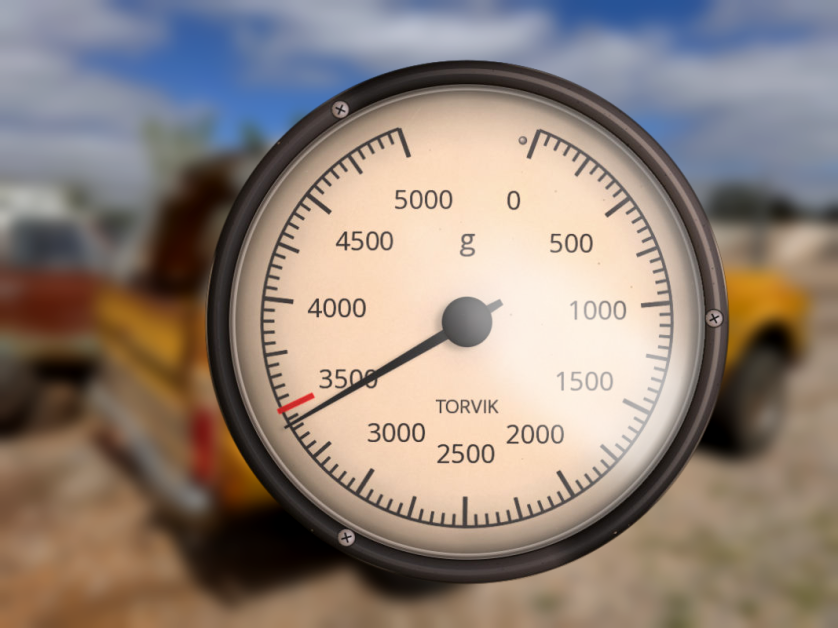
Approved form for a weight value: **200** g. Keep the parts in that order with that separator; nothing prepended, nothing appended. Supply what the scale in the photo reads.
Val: **3425** g
